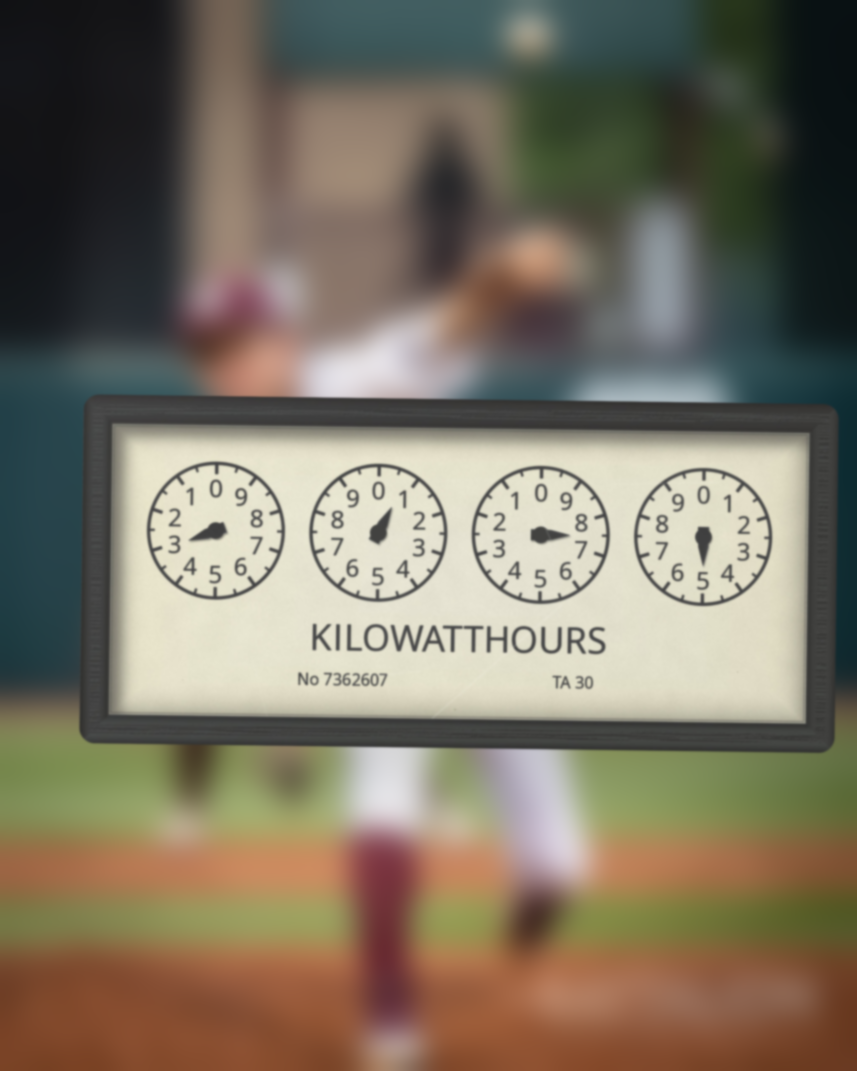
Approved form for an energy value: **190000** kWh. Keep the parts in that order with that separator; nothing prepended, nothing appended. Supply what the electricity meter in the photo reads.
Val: **3075** kWh
